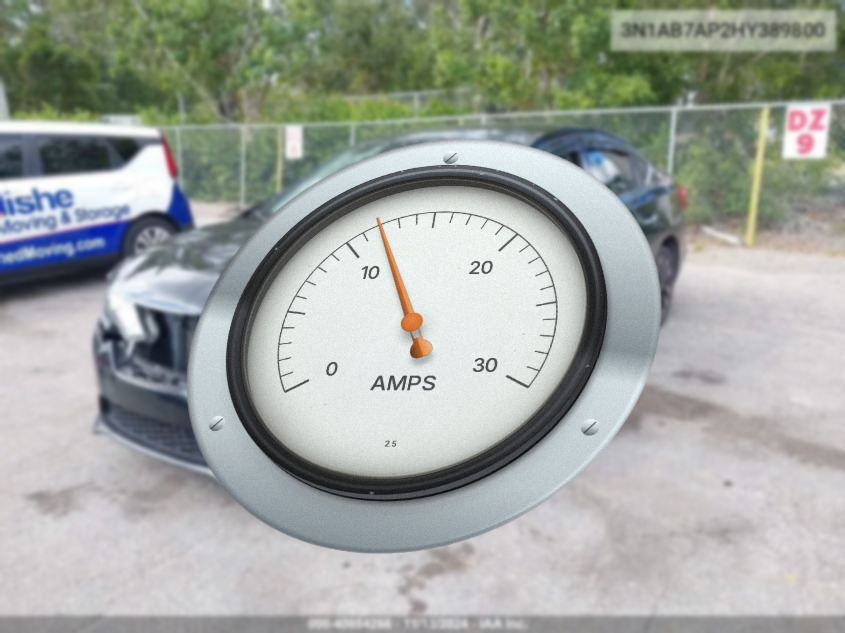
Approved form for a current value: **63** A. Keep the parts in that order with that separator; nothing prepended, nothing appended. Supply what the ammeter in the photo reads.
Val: **12** A
